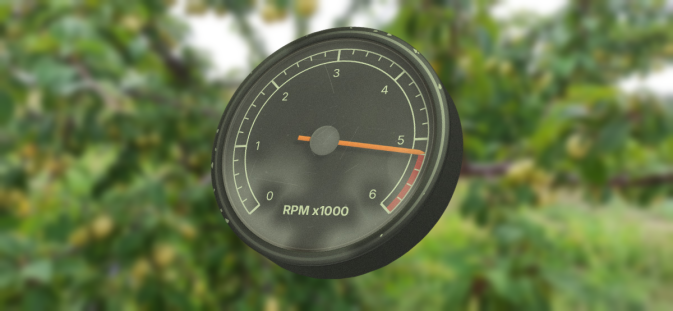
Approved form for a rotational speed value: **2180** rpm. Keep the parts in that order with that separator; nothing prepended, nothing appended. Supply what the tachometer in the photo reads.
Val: **5200** rpm
